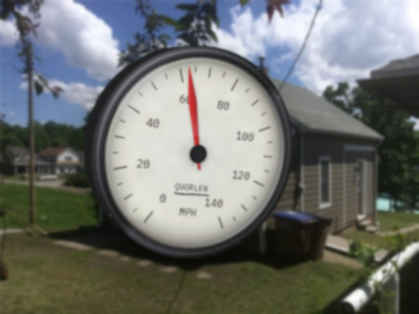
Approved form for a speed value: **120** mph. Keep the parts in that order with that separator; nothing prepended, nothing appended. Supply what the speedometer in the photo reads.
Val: **62.5** mph
